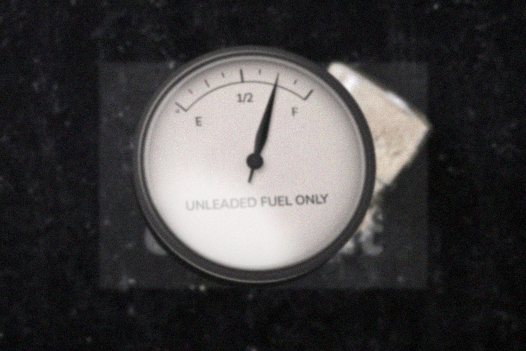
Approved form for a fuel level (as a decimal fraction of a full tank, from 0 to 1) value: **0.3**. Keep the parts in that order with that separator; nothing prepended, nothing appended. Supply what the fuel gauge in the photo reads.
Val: **0.75**
